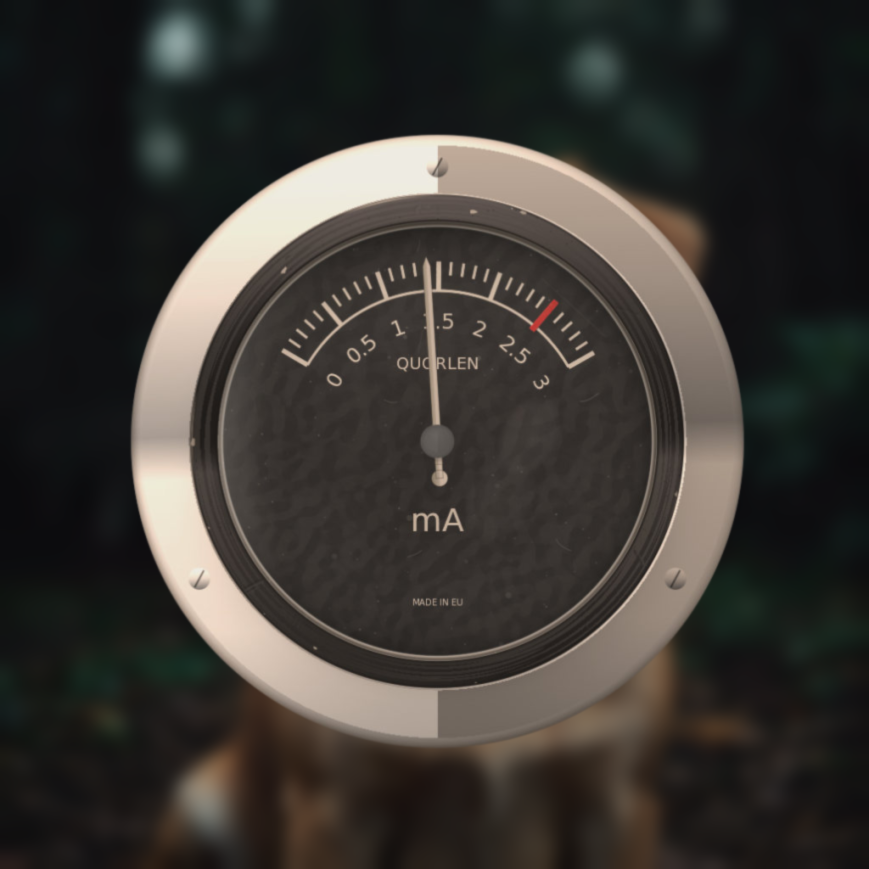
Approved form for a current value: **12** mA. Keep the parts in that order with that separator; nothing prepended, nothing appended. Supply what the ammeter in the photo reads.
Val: **1.4** mA
